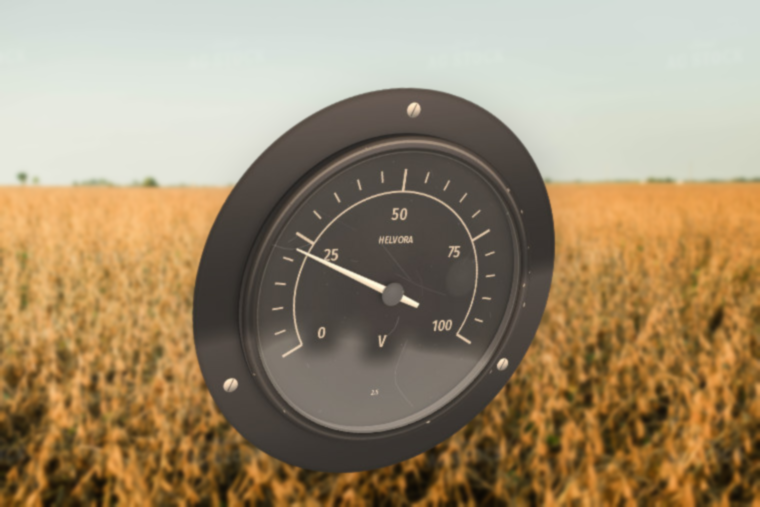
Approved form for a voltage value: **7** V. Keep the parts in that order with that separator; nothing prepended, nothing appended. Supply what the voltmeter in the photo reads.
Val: **22.5** V
